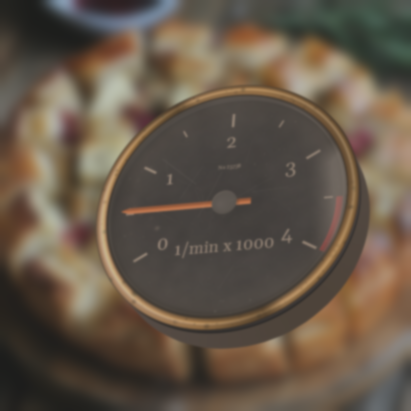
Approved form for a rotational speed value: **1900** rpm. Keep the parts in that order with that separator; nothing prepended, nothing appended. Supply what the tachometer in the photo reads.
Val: **500** rpm
